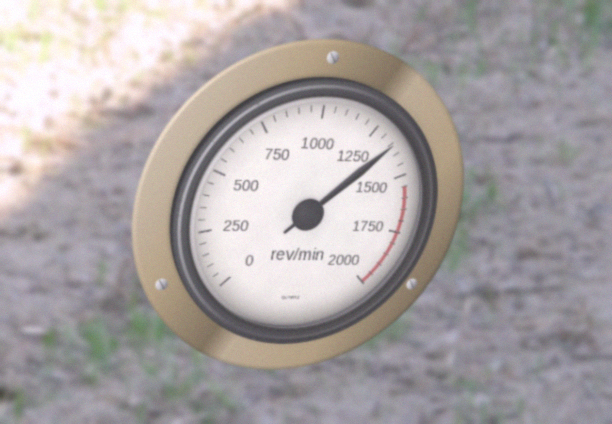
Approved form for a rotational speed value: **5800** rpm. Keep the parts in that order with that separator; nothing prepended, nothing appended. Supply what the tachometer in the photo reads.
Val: **1350** rpm
